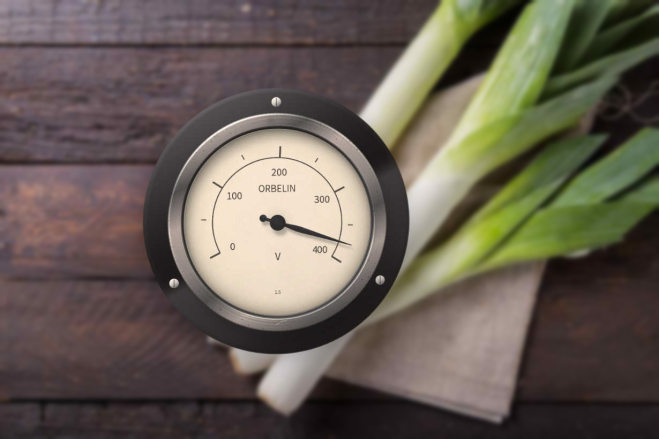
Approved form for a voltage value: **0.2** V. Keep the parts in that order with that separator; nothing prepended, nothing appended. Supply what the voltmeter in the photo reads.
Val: **375** V
